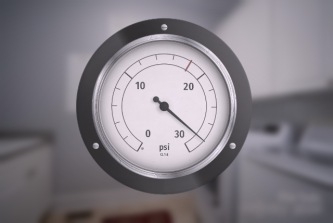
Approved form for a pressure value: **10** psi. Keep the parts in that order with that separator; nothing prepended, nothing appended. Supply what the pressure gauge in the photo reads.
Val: **28** psi
